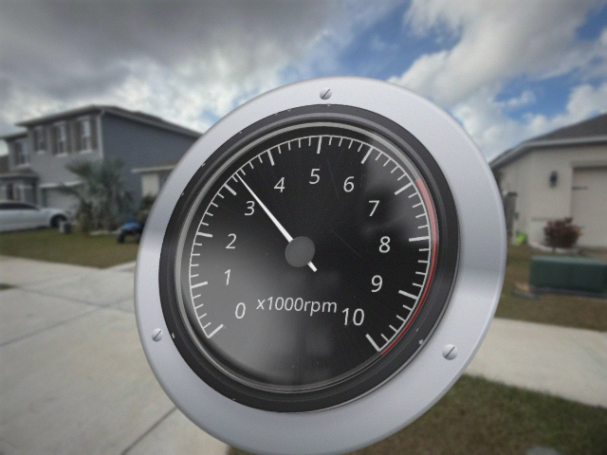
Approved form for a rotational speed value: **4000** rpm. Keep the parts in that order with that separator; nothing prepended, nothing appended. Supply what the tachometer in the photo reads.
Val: **3300** rpm
